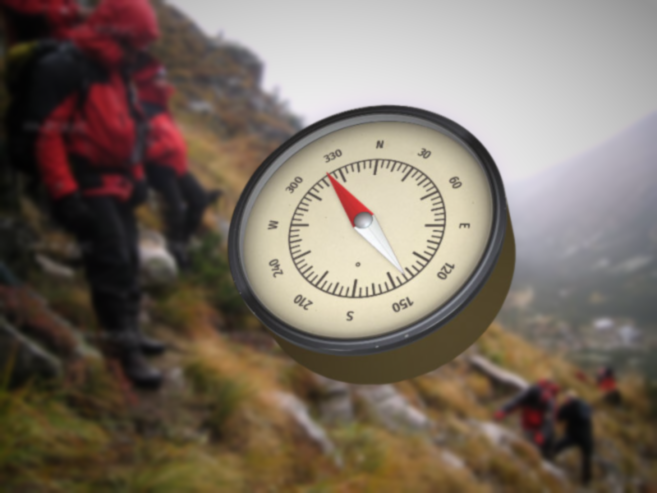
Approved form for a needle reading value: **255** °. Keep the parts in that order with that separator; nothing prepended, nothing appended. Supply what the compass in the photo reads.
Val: **320** °
